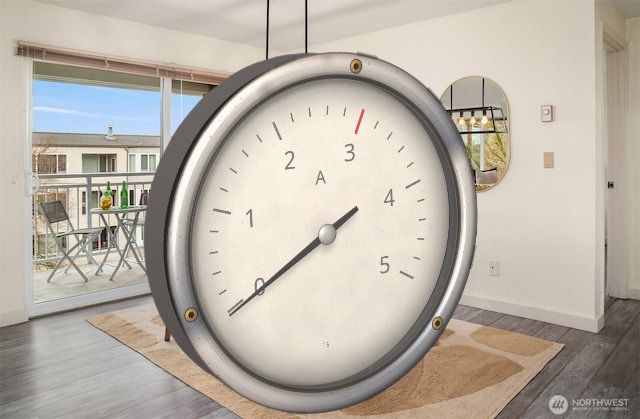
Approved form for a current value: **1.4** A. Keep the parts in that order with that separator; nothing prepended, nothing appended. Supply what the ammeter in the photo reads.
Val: **0** A
